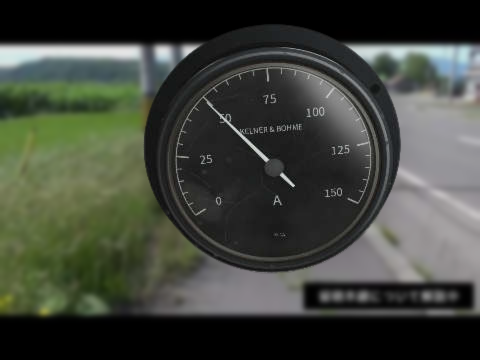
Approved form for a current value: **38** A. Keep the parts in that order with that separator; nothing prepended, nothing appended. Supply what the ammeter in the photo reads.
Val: **50** A
